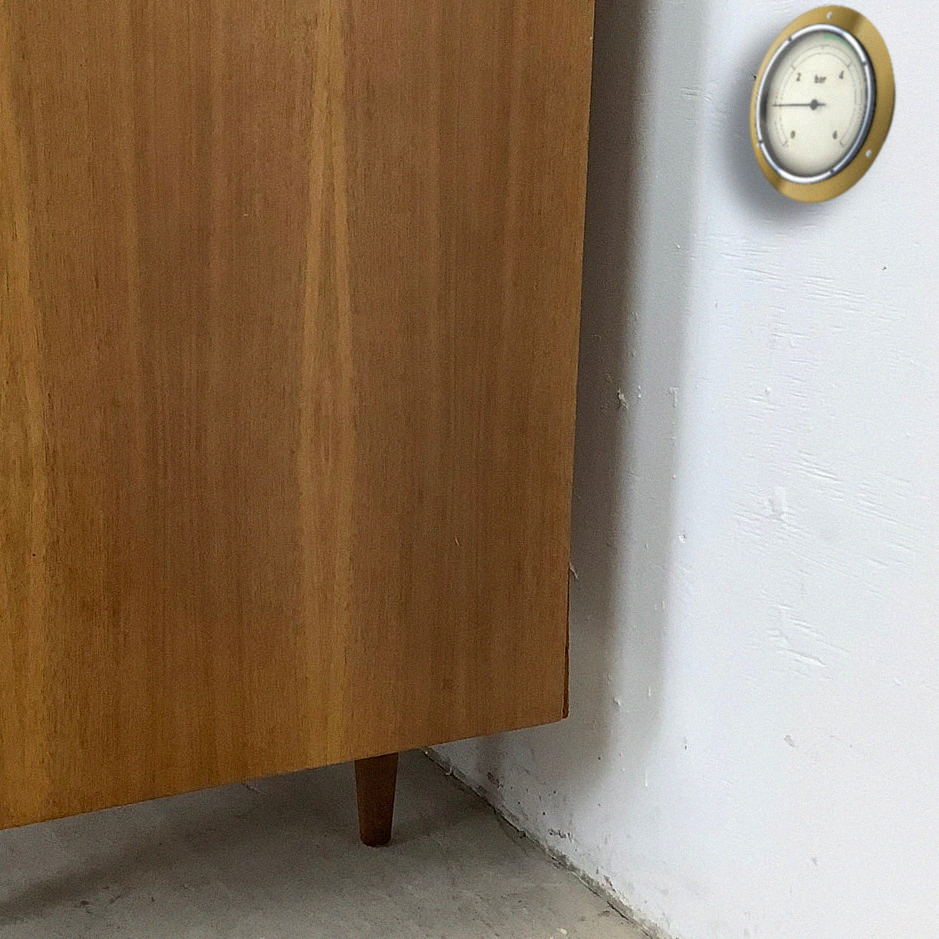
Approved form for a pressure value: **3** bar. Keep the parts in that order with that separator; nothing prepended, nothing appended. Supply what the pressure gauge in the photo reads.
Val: **1** bar
